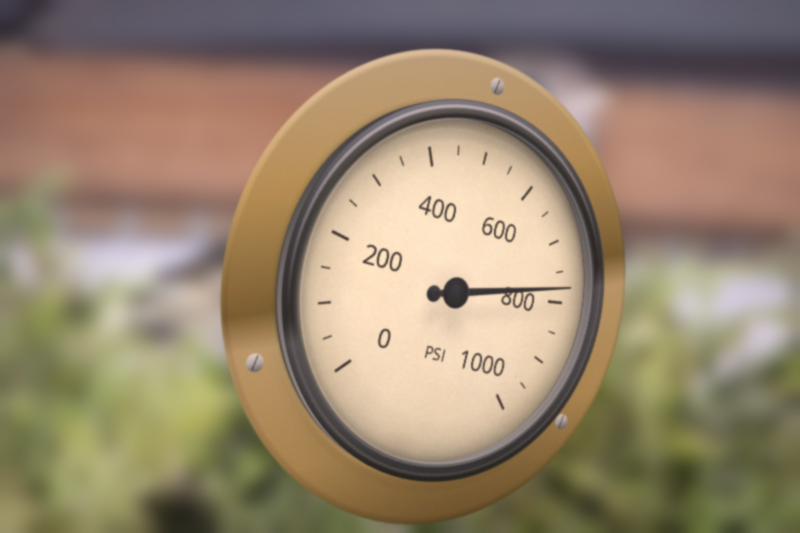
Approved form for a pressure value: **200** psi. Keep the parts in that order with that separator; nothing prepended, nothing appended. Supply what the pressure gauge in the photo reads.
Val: **775** psi
